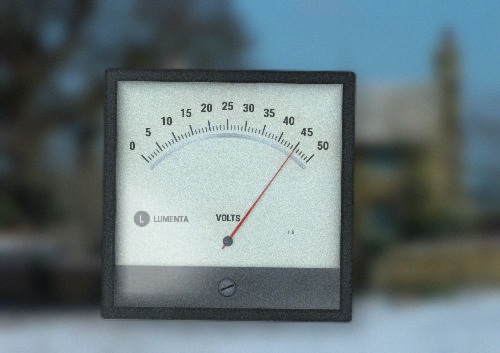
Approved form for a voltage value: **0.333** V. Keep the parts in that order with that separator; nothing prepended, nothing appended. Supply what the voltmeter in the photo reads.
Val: **45** V
